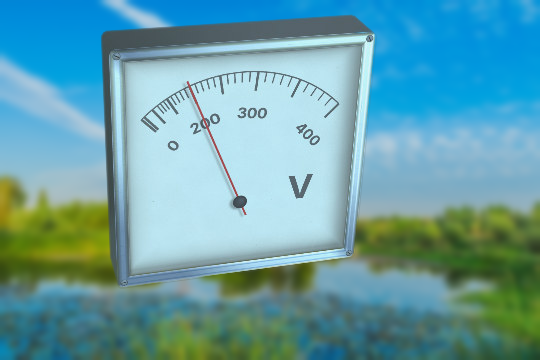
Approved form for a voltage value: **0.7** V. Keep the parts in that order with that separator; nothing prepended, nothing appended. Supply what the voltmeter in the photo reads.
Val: **200** V
